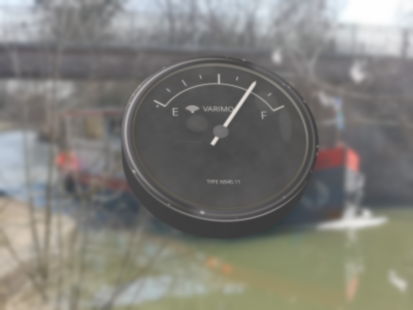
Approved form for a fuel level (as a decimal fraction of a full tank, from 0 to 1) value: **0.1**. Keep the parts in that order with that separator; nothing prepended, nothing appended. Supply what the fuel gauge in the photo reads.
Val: **0.75**
